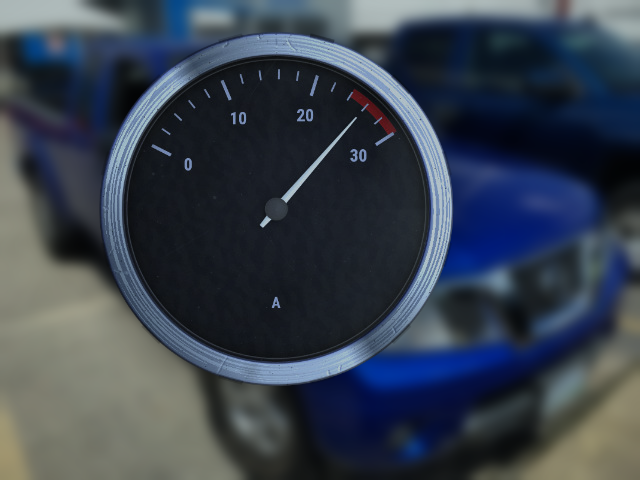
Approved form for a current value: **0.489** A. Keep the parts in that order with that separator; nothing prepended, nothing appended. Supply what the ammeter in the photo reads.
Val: **26** A
